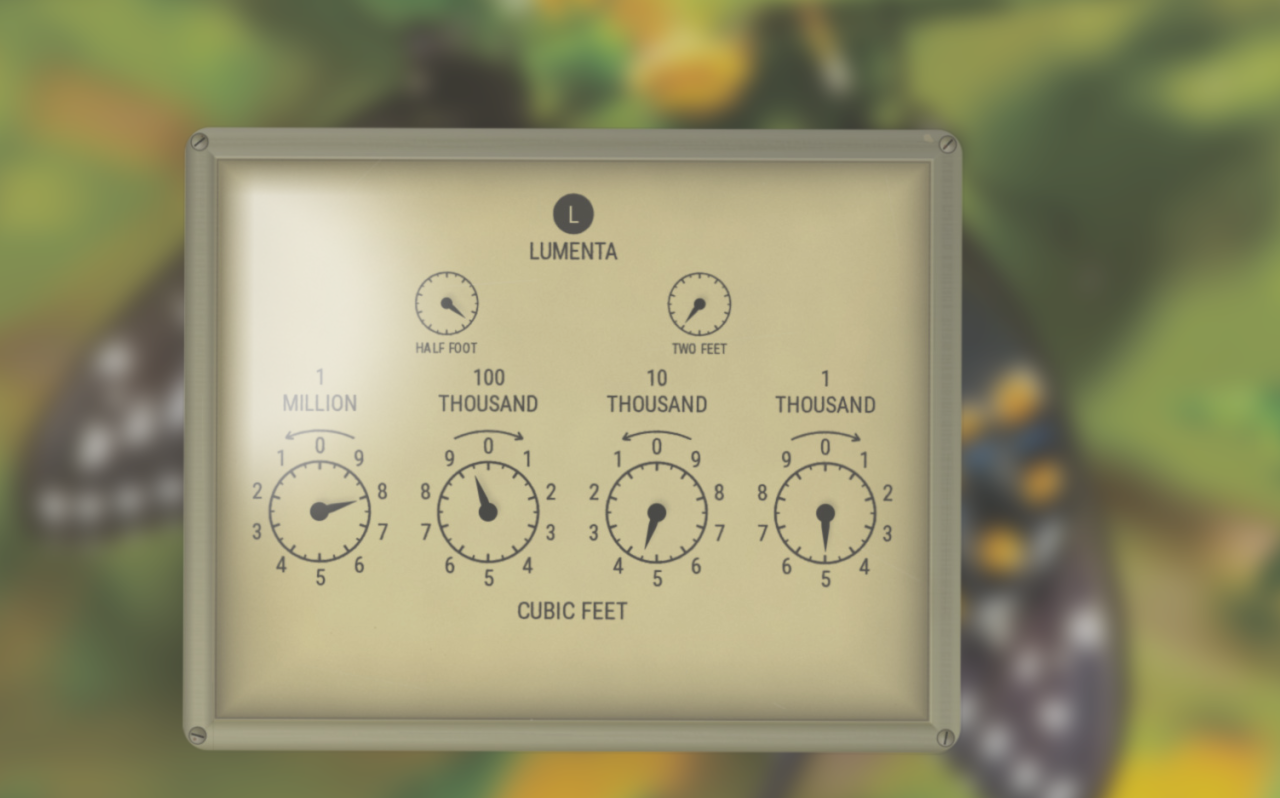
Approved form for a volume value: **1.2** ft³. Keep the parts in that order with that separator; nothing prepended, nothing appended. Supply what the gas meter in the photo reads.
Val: **794500** ft³
